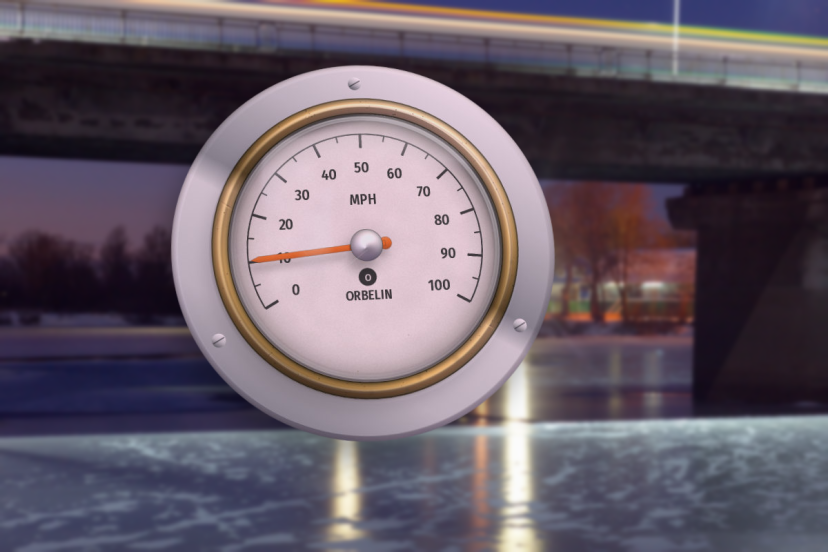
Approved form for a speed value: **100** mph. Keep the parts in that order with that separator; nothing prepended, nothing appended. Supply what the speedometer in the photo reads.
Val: **10** mph
